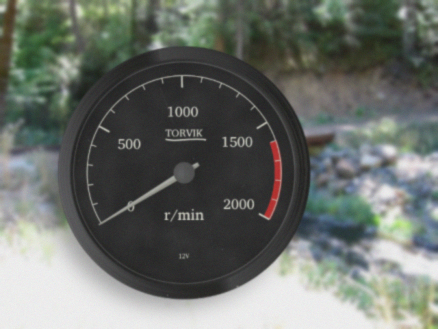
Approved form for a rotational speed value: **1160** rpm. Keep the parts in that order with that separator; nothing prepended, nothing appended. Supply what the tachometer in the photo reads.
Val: **0** rpm
